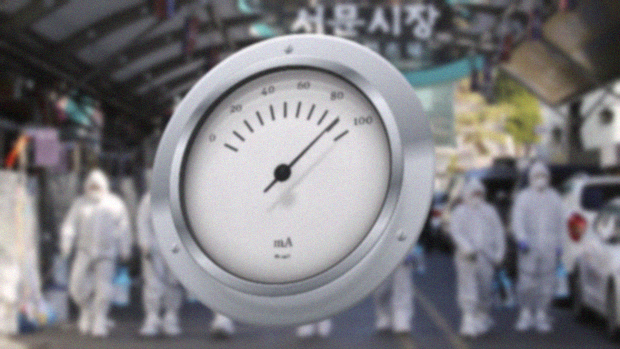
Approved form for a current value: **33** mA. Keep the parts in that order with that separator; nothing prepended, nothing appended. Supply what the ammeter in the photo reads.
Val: **90** mA
